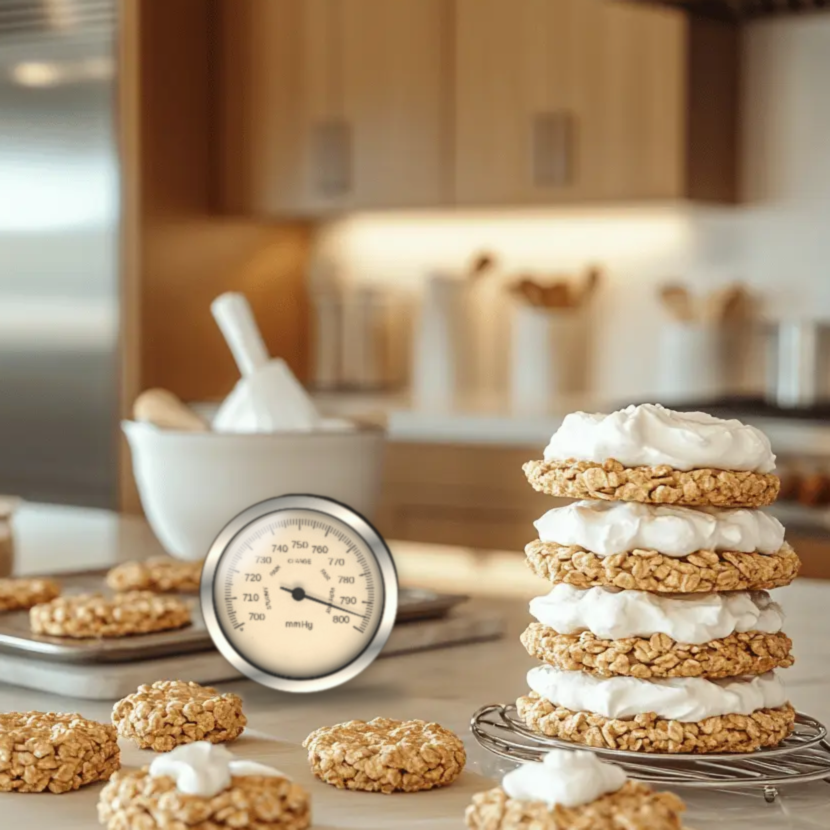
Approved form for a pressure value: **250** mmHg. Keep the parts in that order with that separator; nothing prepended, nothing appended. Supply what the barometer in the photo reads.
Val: **795** mmHg
